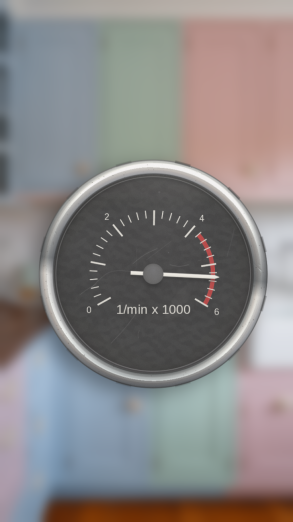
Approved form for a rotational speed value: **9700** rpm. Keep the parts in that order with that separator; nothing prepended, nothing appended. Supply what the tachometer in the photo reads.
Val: **5300** rpm
